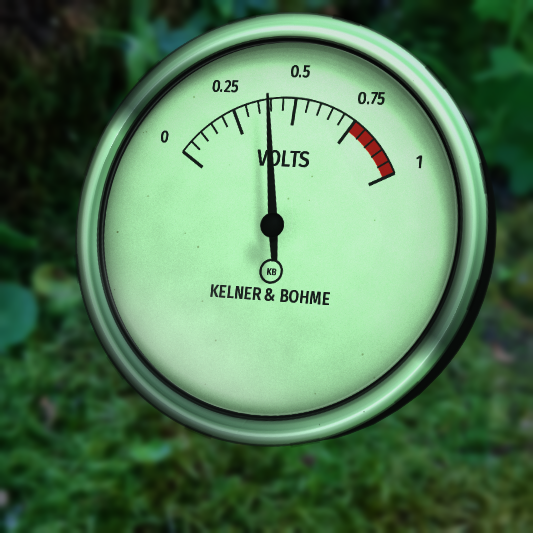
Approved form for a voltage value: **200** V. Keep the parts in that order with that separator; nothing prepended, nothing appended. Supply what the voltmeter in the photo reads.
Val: **0.4** V
